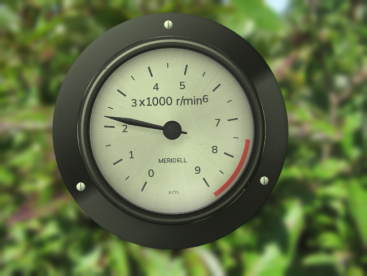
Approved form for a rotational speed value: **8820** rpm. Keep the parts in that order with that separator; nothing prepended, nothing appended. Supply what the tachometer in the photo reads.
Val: **2250** rpm
